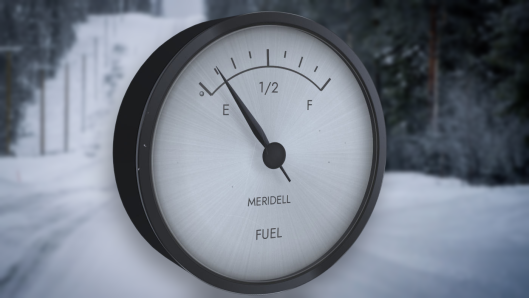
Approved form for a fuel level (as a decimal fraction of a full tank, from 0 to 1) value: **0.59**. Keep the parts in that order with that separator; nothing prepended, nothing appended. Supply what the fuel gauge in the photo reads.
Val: **0.125**
